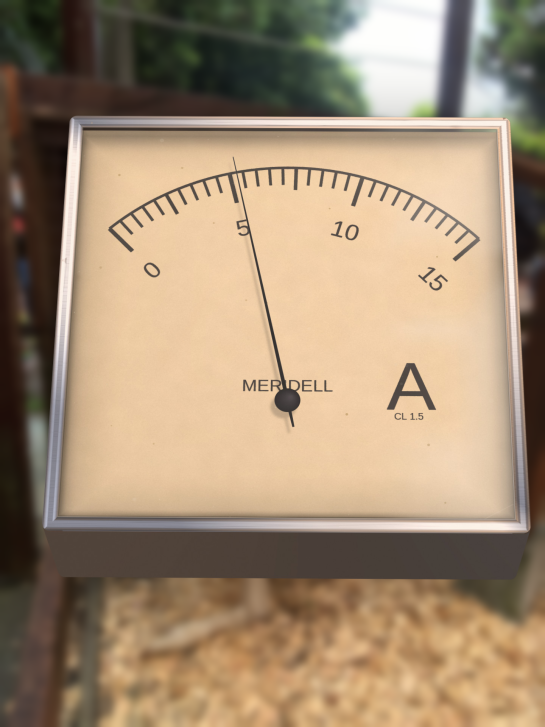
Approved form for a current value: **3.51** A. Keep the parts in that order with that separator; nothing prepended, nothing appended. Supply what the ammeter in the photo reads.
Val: **5.25** A
